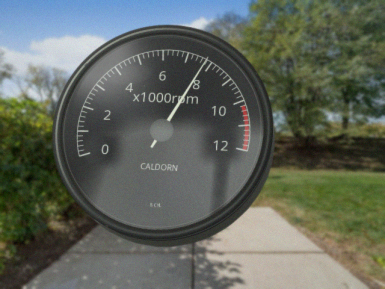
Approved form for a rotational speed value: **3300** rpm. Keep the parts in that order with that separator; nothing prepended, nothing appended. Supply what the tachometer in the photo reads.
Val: **7800** rpm
